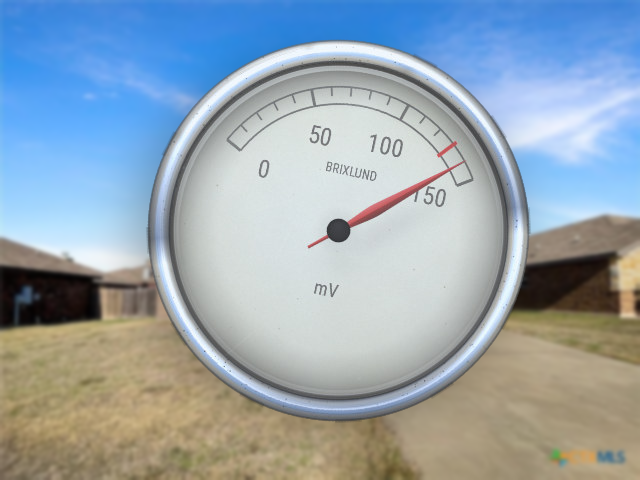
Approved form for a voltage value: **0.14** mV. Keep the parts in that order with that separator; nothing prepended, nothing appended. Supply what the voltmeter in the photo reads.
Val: **140** mV
